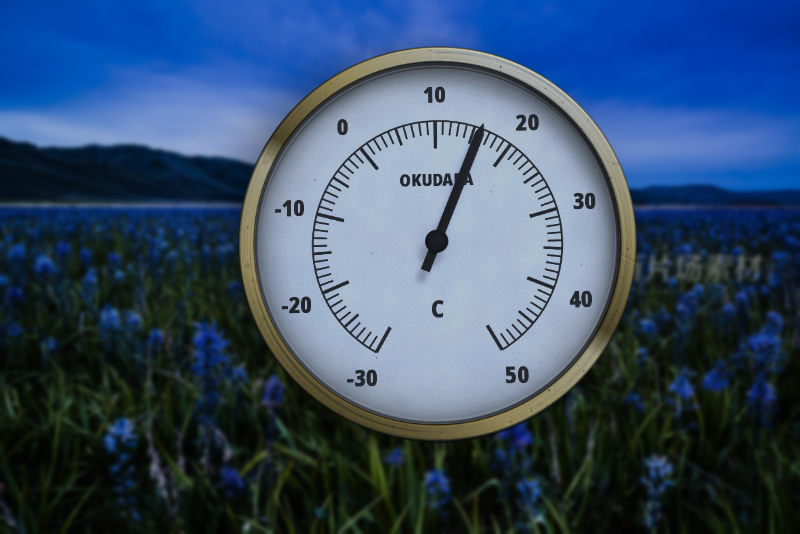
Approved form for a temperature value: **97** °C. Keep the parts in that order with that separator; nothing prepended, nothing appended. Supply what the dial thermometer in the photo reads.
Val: **16** °C
